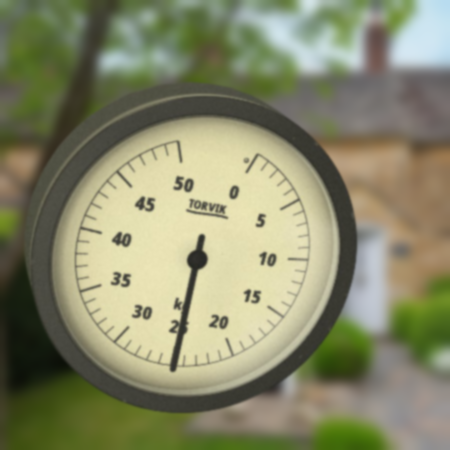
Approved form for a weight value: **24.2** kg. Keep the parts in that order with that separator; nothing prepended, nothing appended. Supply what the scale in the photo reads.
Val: **25** kg
